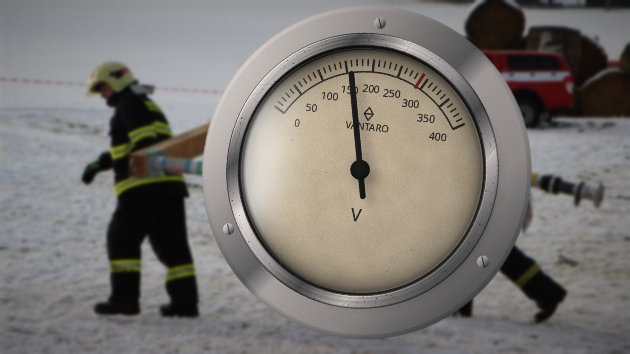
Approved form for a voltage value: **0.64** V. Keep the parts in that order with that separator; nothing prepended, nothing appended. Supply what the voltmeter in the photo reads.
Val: **160** V
